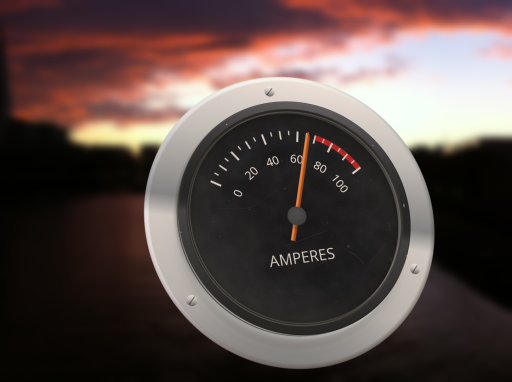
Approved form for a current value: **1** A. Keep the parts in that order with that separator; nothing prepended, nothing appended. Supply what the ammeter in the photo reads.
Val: **65** A
